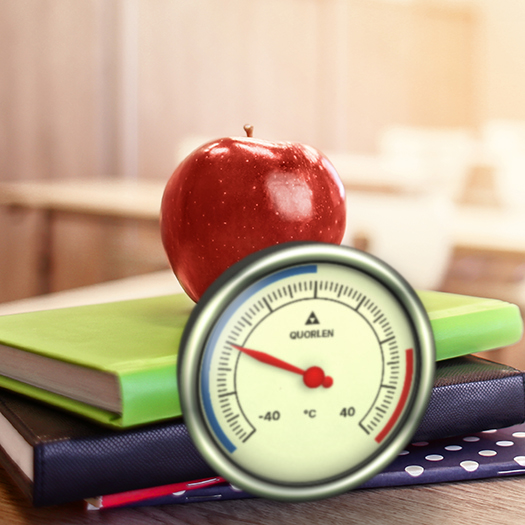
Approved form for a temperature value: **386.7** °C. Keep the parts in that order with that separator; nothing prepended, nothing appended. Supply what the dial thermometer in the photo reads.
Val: **-20** °C
